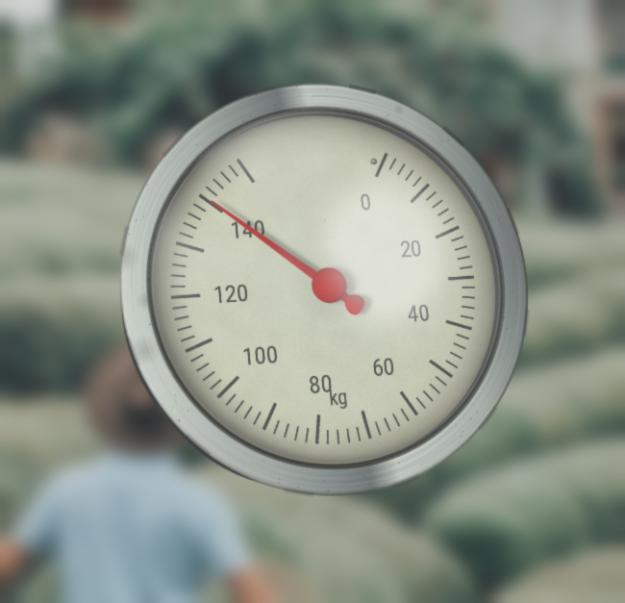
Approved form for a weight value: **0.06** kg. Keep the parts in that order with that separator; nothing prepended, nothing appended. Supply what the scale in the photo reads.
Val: **140** kg
